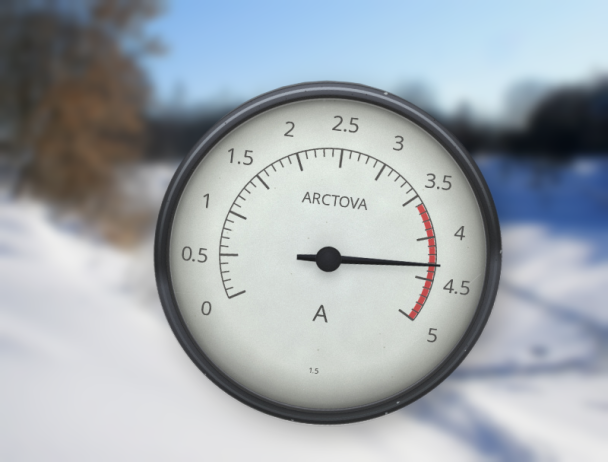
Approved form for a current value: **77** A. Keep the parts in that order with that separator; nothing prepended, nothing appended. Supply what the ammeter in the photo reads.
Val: **4.3** A
